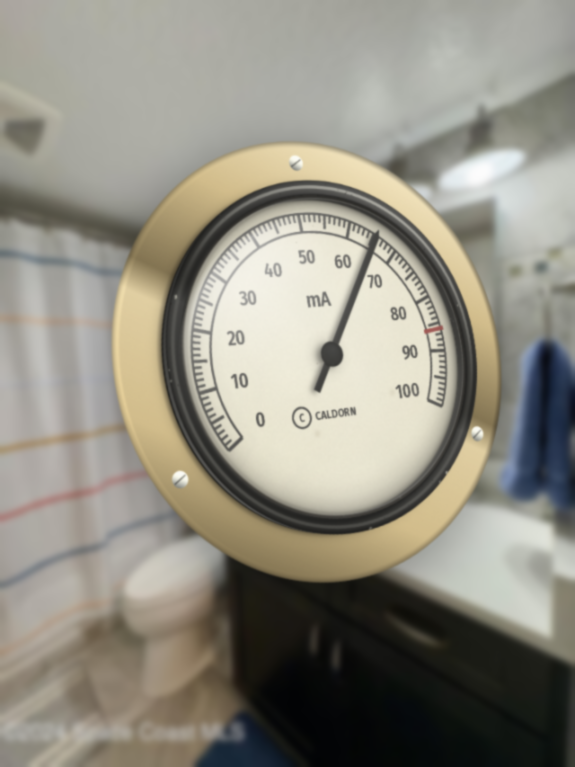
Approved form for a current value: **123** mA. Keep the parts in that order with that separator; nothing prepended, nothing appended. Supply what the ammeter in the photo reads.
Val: **65** mA
